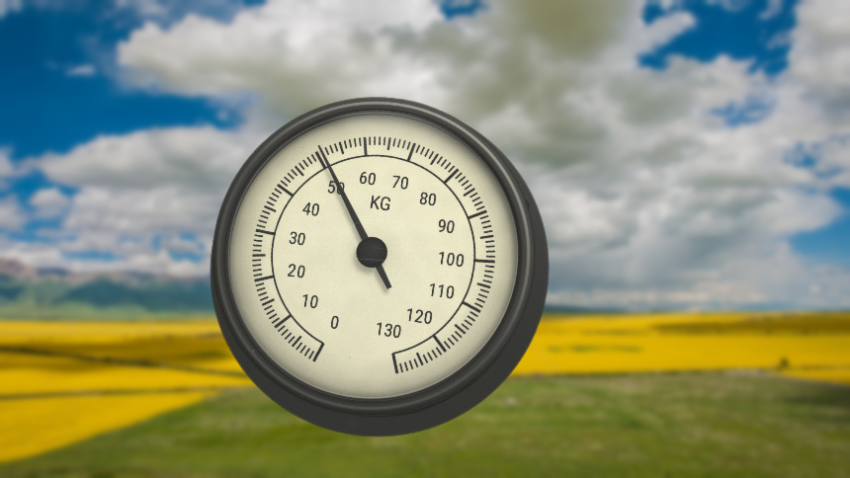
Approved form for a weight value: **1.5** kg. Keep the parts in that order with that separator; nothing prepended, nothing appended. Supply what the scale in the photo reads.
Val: **51** kg
